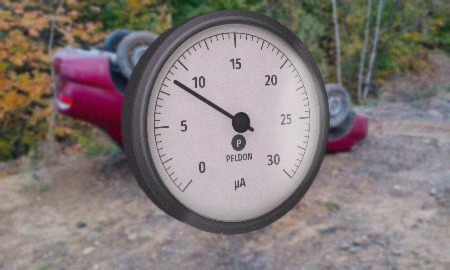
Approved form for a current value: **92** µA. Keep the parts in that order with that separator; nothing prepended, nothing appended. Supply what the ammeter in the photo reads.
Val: **8.5** µA
